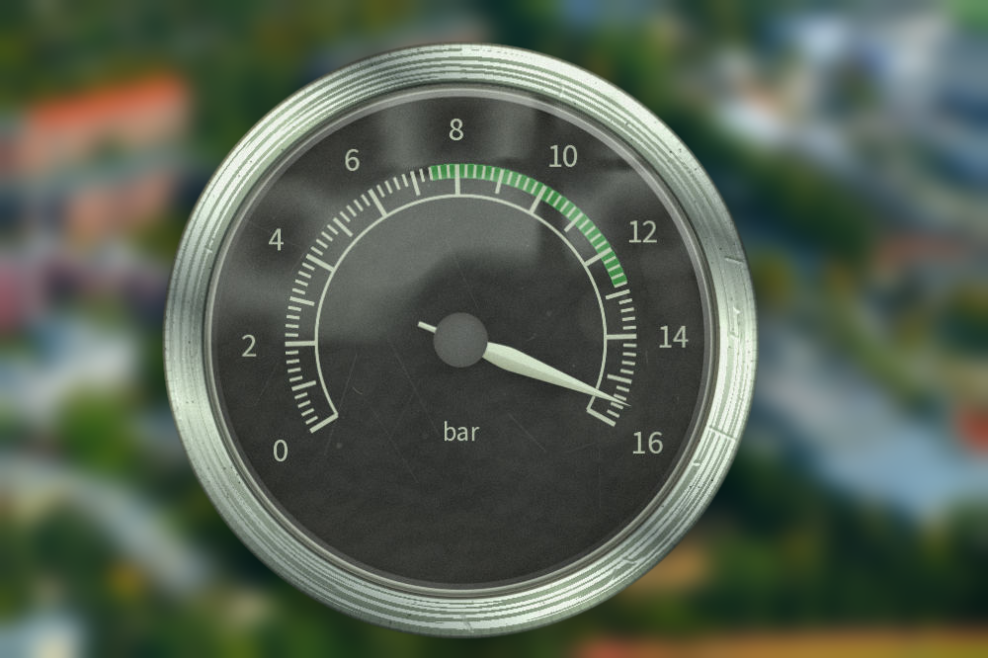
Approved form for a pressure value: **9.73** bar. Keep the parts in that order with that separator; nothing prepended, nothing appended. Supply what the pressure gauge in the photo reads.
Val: **15.5** bar
